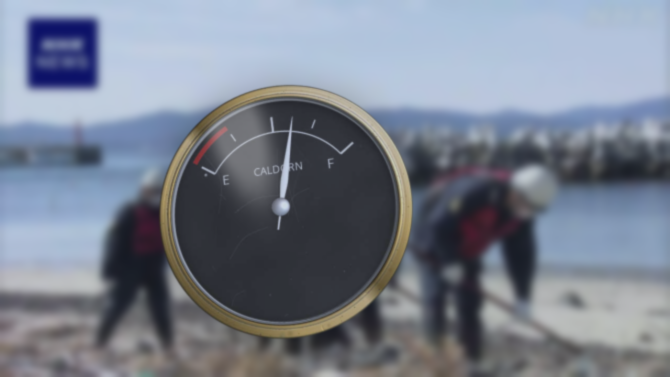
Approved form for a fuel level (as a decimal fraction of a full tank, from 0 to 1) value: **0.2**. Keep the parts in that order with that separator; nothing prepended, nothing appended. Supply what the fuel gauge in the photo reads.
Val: **0.625**
